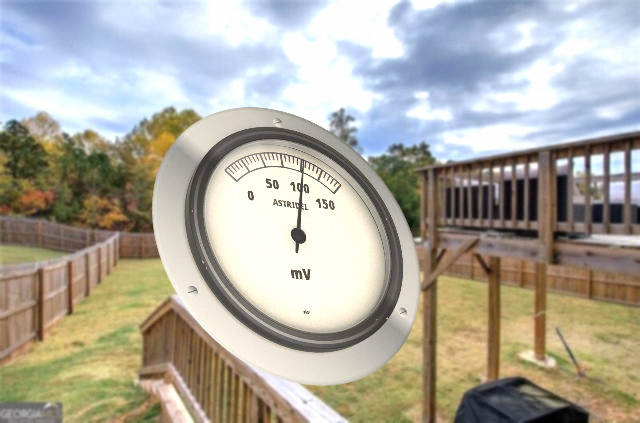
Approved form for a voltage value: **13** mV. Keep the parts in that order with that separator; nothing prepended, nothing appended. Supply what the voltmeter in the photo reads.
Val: **100** mV
